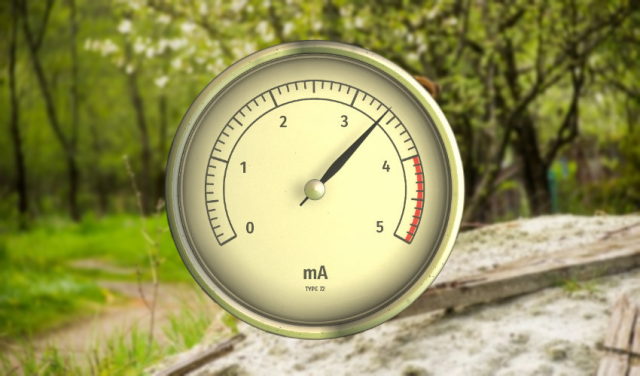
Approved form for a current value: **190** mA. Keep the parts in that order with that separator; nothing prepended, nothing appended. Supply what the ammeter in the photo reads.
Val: **3.4** mA
